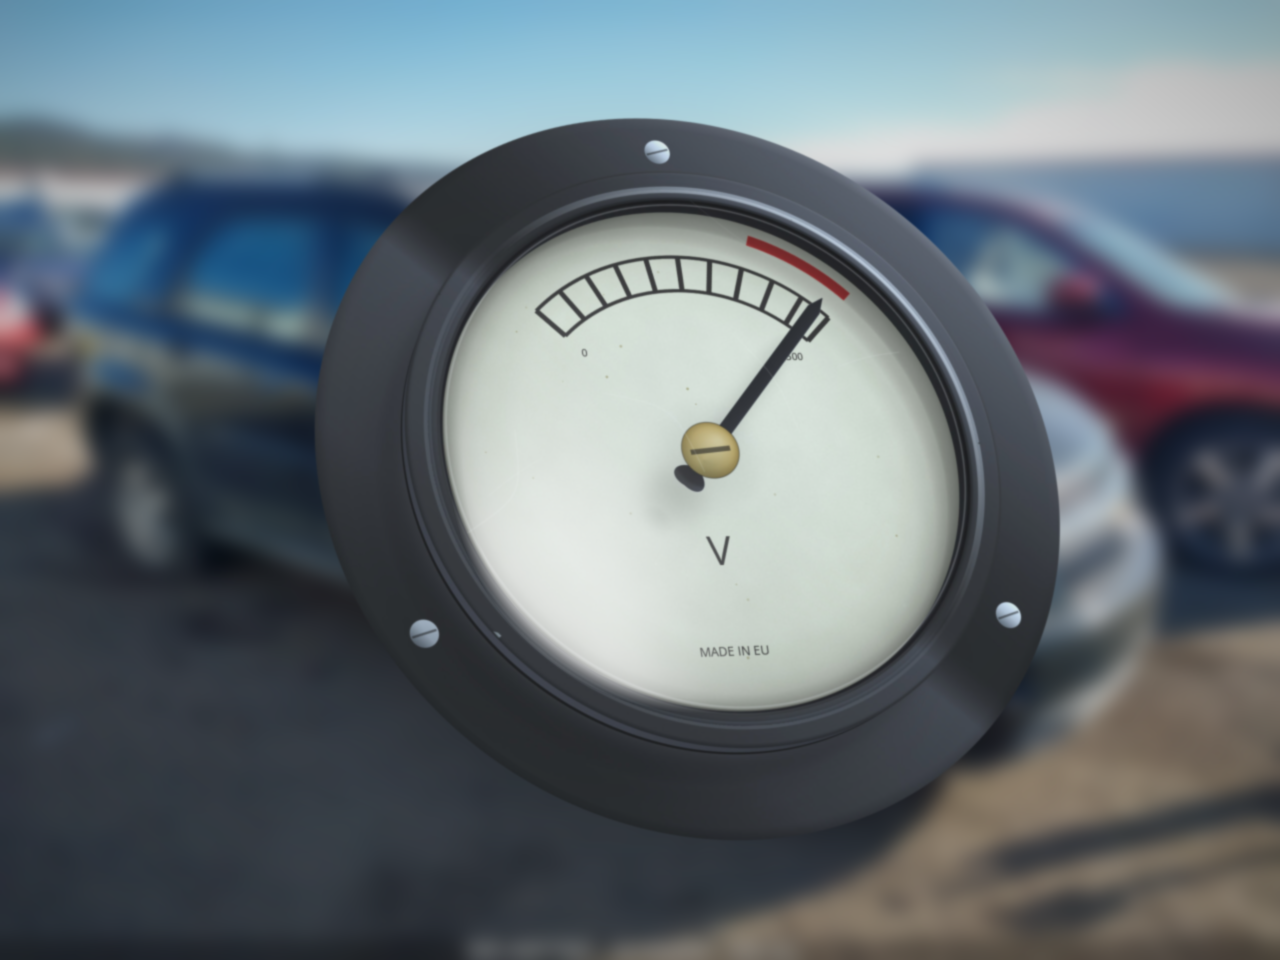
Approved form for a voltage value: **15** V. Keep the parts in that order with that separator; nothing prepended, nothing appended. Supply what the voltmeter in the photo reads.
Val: **475** V
